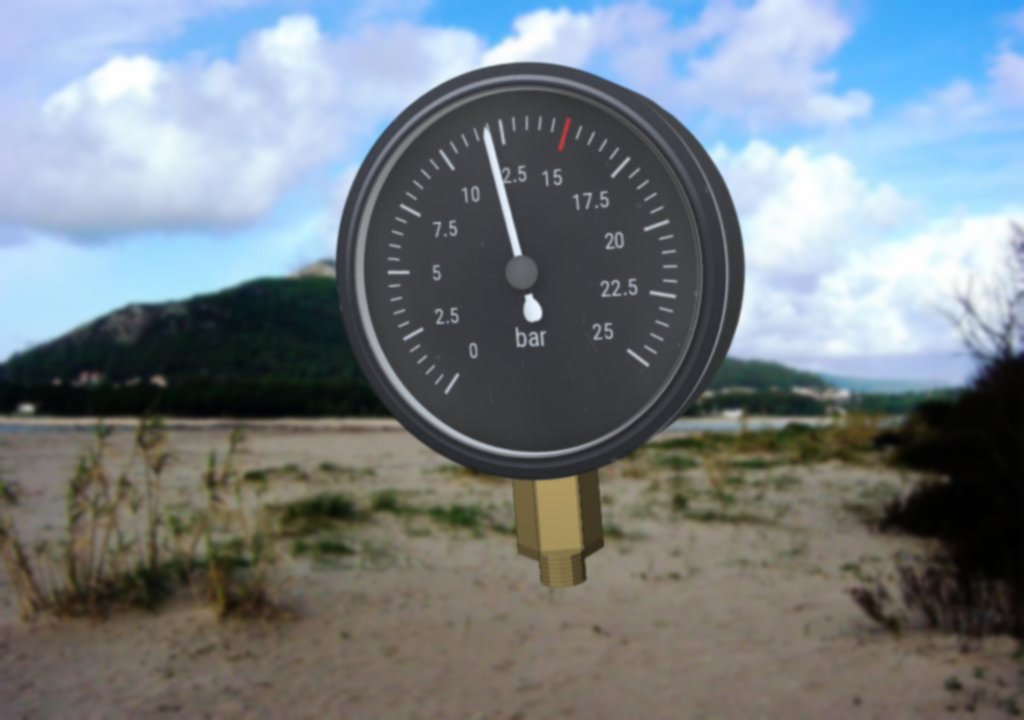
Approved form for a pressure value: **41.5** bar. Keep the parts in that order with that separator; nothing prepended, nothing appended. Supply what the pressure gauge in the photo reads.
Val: **12** bar
